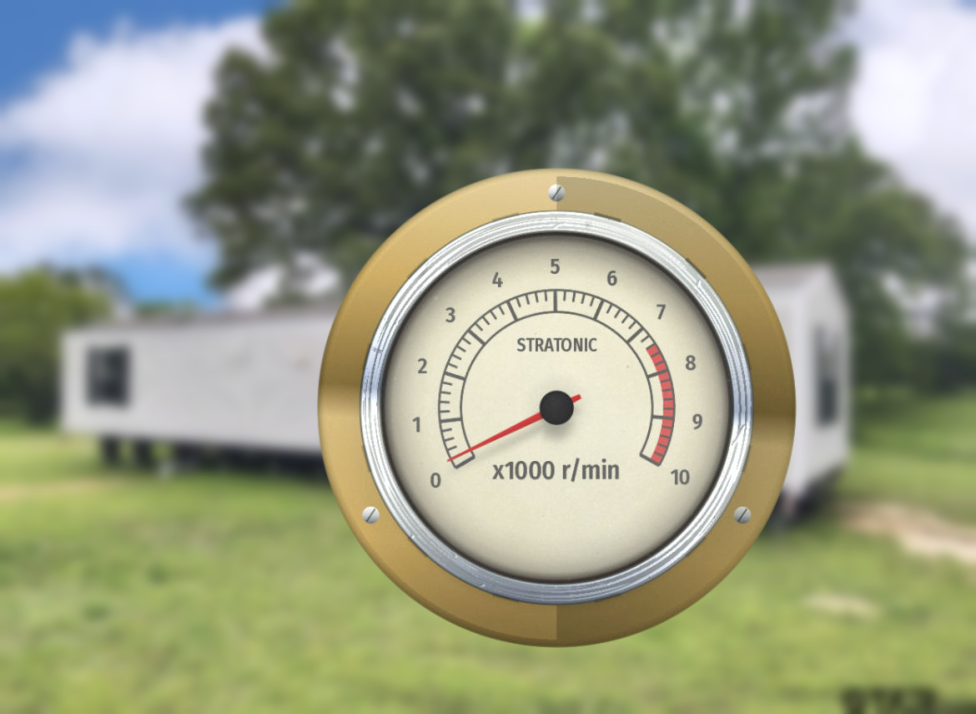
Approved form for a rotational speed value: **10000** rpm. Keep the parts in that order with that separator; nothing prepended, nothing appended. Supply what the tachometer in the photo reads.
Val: **200** rpm
